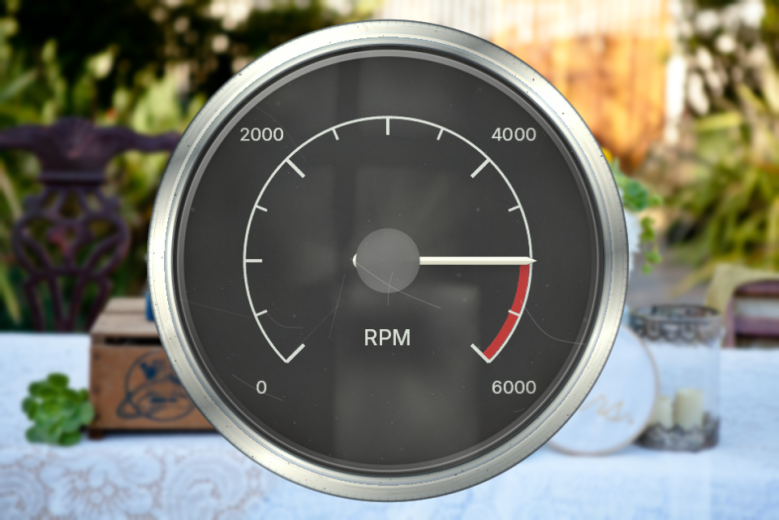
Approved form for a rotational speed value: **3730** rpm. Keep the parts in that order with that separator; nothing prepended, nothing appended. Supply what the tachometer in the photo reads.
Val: **5000** rpm
